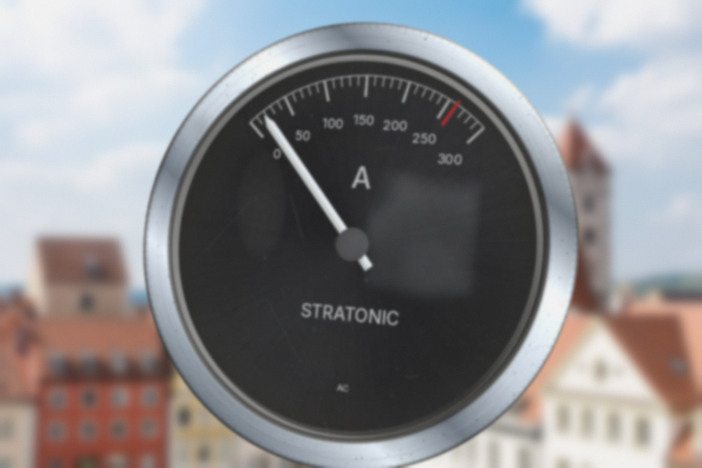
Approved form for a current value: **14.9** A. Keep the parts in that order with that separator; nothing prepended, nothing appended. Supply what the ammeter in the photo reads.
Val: **20** A
